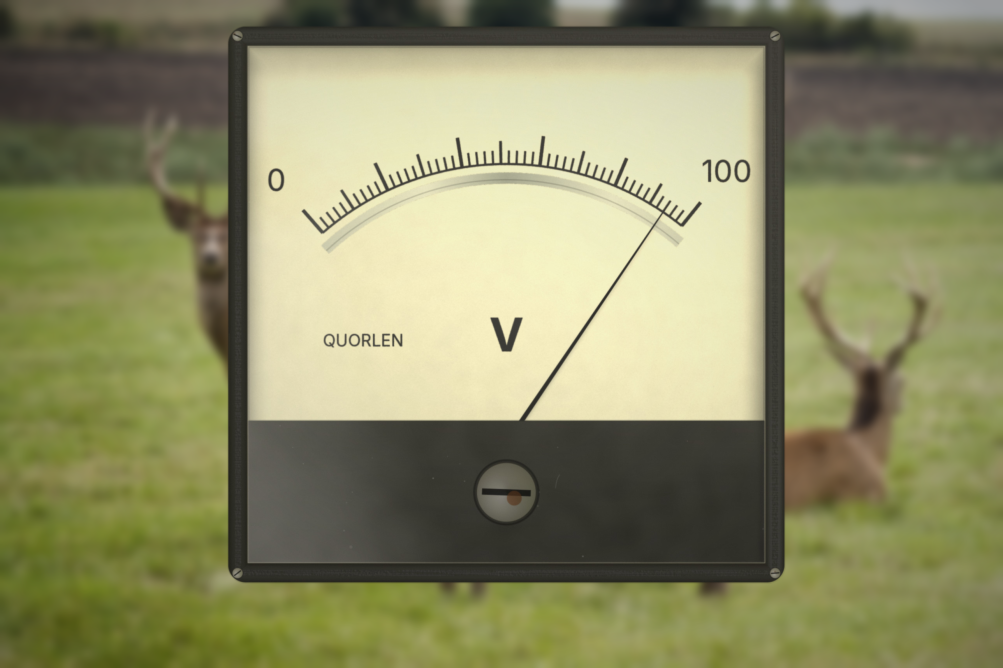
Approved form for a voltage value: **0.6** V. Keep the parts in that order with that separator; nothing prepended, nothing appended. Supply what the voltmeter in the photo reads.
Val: **94** V
